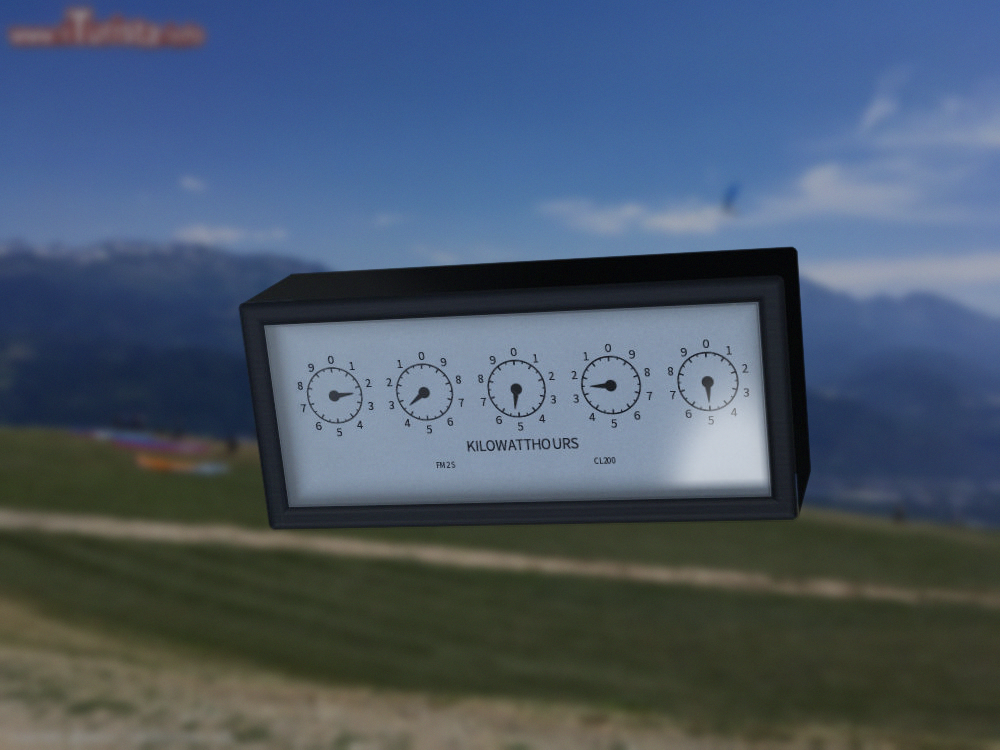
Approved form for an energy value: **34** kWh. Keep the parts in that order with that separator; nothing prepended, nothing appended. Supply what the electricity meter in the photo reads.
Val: **23525** kWh
